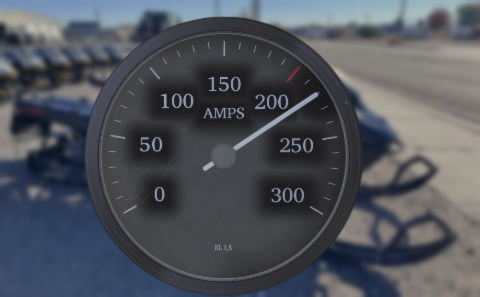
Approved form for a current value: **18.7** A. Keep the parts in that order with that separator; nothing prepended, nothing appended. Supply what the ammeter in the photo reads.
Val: **220** A
